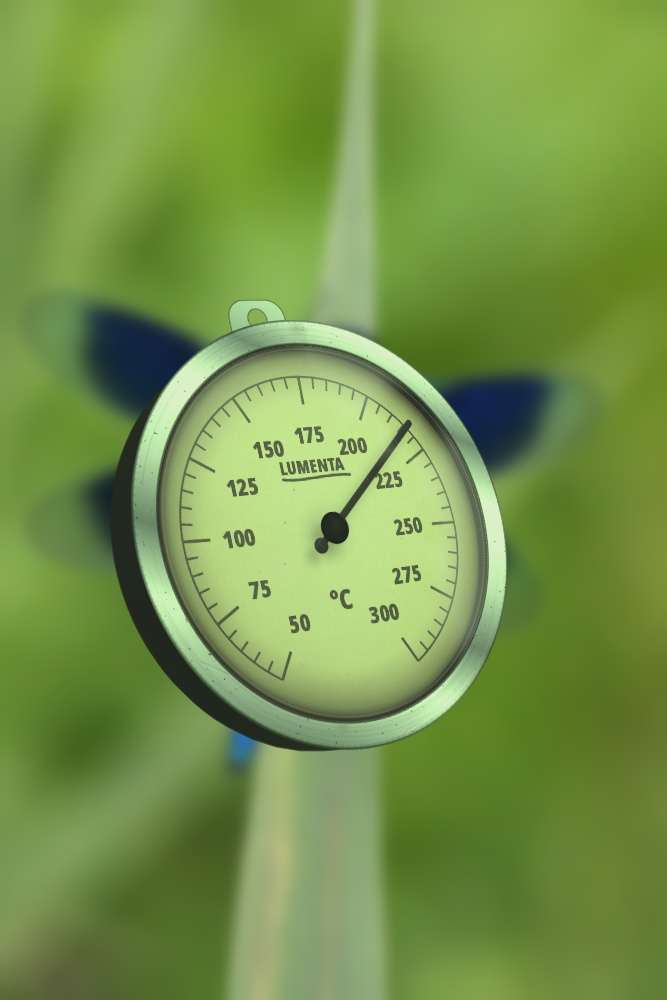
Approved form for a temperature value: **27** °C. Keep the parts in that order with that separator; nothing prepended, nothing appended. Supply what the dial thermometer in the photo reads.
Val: **215** °C
